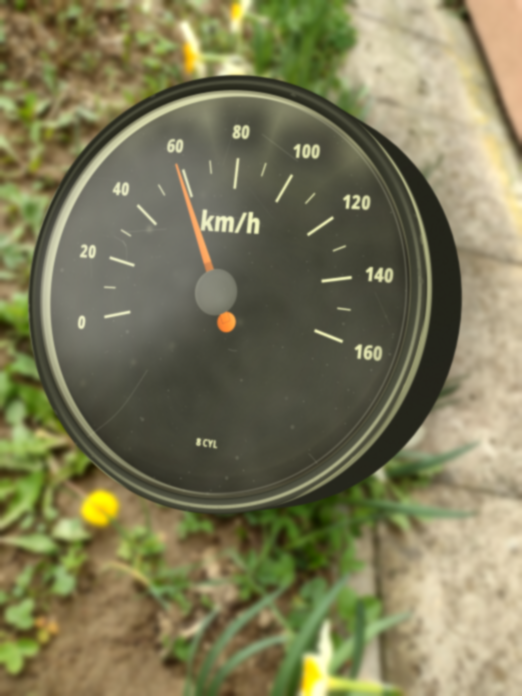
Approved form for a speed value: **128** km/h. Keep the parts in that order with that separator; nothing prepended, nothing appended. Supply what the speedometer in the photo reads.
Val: **60** km/h
